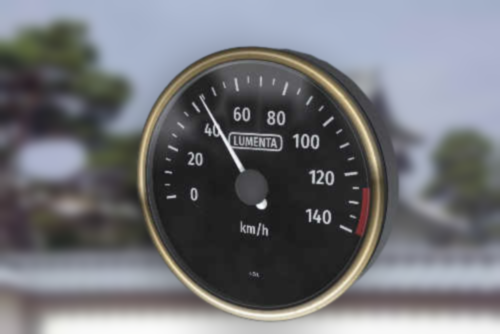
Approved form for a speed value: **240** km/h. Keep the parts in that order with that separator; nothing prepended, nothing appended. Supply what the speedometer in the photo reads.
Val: **45** km/h
